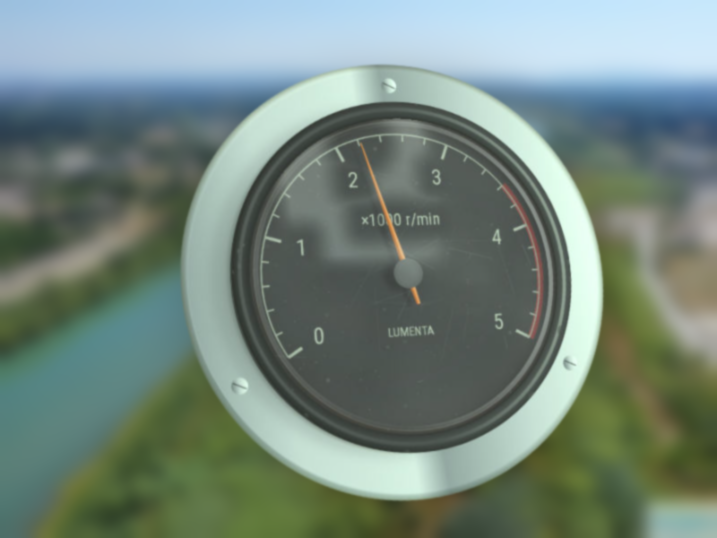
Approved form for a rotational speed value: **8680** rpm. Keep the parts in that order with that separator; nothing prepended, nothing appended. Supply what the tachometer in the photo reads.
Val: **2200** rpm
